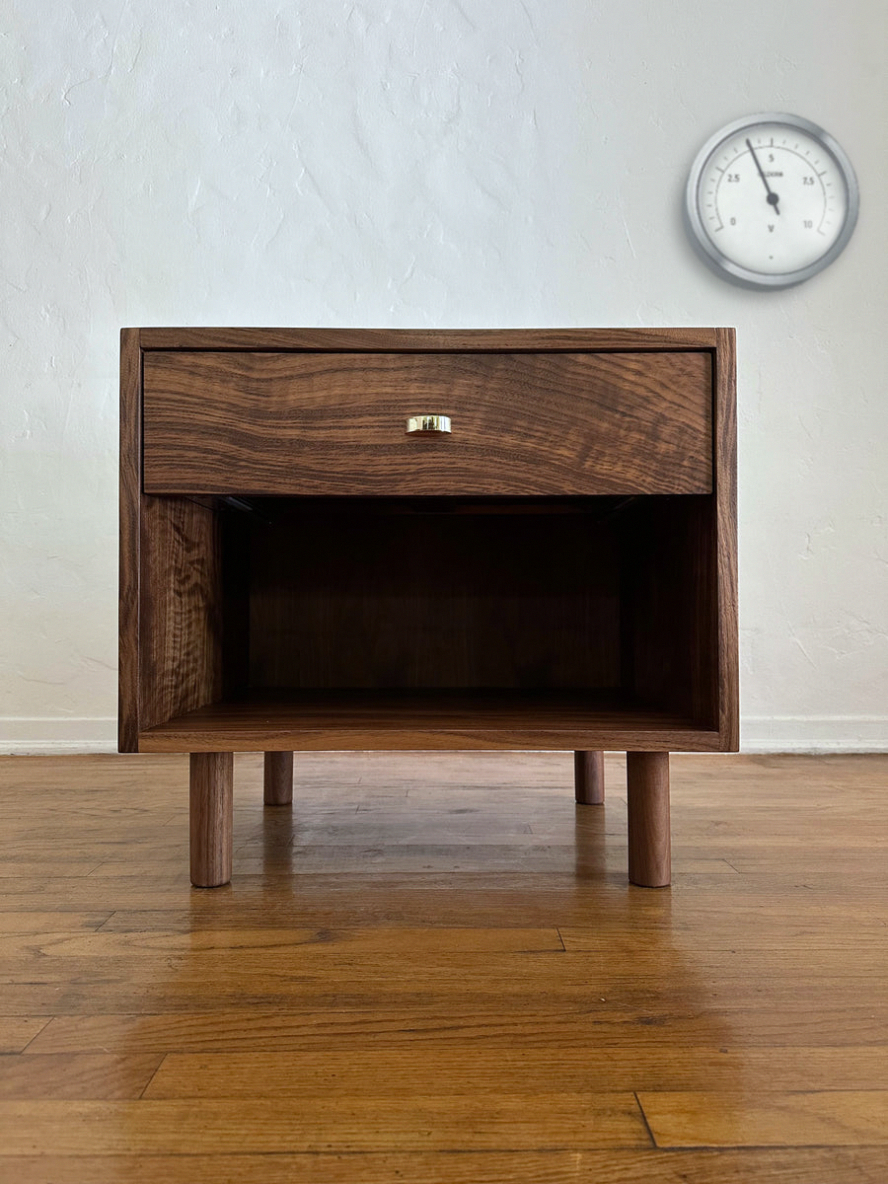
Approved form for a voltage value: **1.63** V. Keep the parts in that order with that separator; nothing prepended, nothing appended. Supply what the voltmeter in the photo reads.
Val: **4** V
